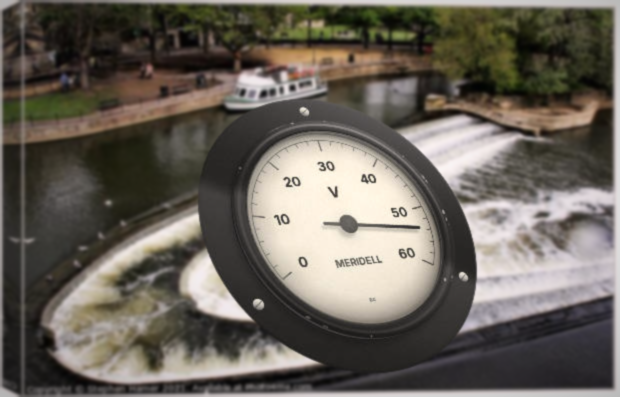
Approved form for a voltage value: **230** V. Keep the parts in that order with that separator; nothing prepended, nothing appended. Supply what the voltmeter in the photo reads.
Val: **54** V
